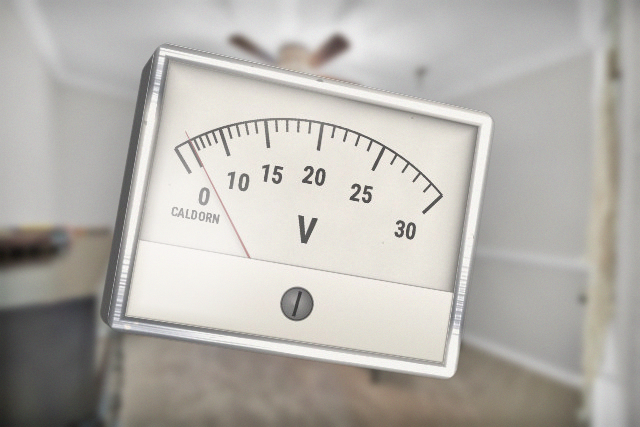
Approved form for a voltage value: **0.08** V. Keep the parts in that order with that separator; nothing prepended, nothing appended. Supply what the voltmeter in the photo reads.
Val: **5** V
